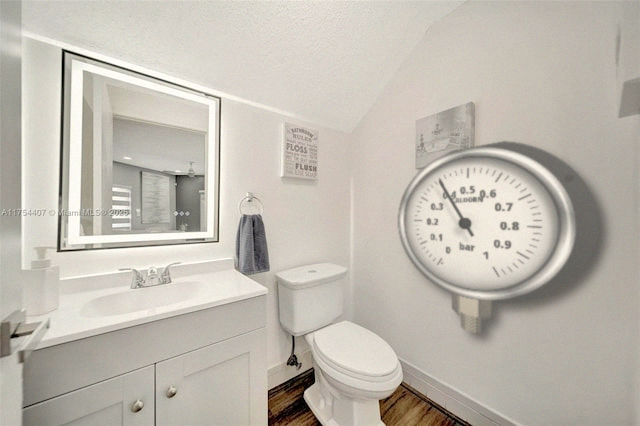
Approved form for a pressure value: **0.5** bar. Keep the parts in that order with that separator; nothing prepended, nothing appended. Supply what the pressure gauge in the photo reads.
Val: **0.4** bar
